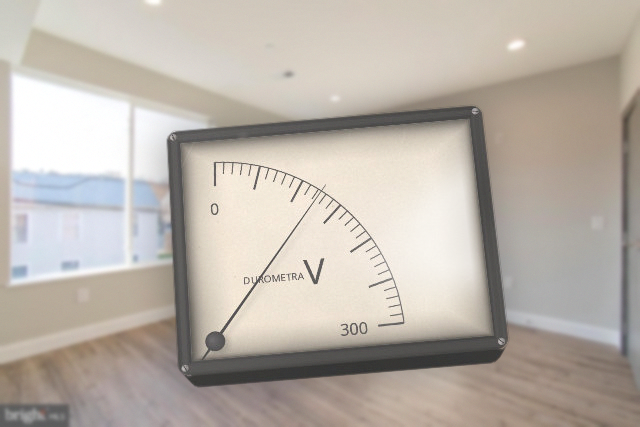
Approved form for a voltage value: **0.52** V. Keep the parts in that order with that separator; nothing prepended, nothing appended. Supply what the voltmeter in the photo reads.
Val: **125** V
